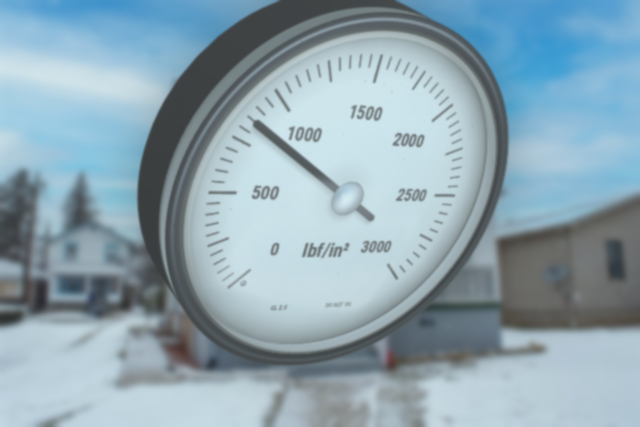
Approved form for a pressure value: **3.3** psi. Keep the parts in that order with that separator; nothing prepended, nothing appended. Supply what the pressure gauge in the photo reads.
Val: **850** psi
